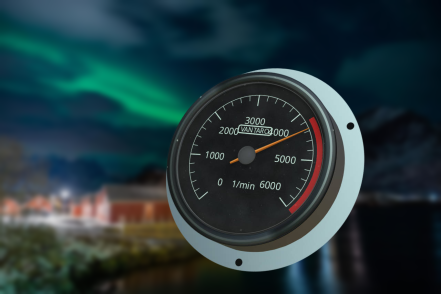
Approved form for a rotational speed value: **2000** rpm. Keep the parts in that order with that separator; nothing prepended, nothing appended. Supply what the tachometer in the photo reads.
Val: **4400** rpm
